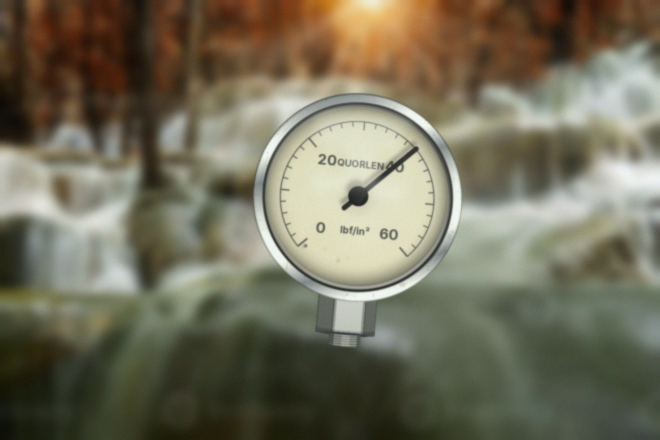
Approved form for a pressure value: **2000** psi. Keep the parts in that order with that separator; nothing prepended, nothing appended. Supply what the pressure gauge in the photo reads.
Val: **40** psi
